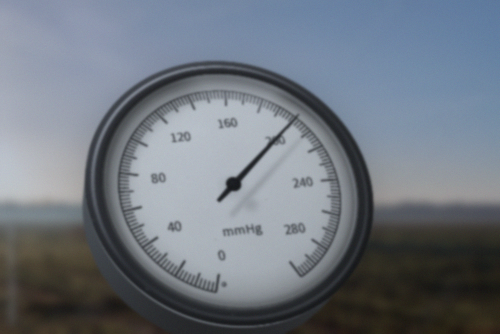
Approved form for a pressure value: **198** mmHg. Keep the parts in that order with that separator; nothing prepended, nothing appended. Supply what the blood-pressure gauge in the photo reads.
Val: **200** mmHg
